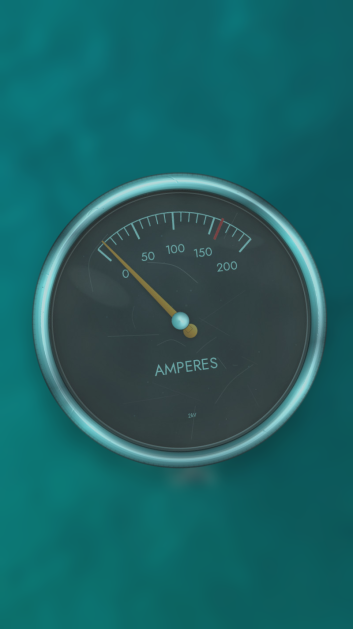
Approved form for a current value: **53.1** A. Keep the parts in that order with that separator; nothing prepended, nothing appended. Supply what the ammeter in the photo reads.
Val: **10** A
